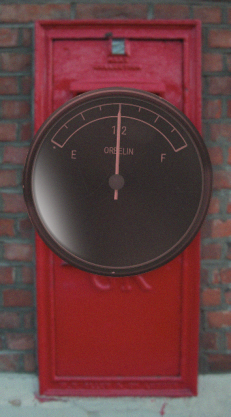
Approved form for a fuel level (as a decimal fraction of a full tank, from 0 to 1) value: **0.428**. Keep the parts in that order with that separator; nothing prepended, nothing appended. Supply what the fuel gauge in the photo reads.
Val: **0.5**
